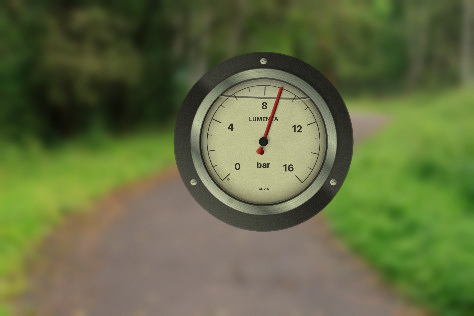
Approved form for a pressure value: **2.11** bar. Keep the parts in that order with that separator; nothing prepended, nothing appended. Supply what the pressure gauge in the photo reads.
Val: **9** bar
